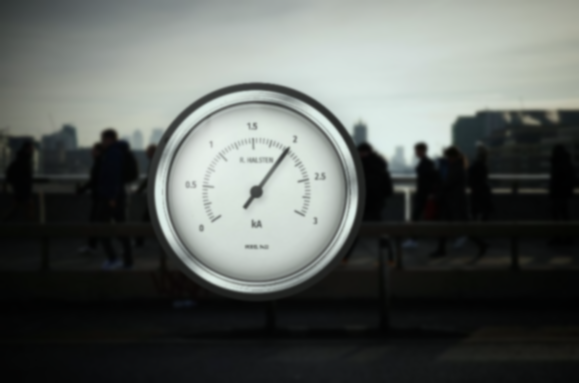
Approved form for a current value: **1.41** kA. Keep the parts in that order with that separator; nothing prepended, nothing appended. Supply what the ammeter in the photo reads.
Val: **2** kA
